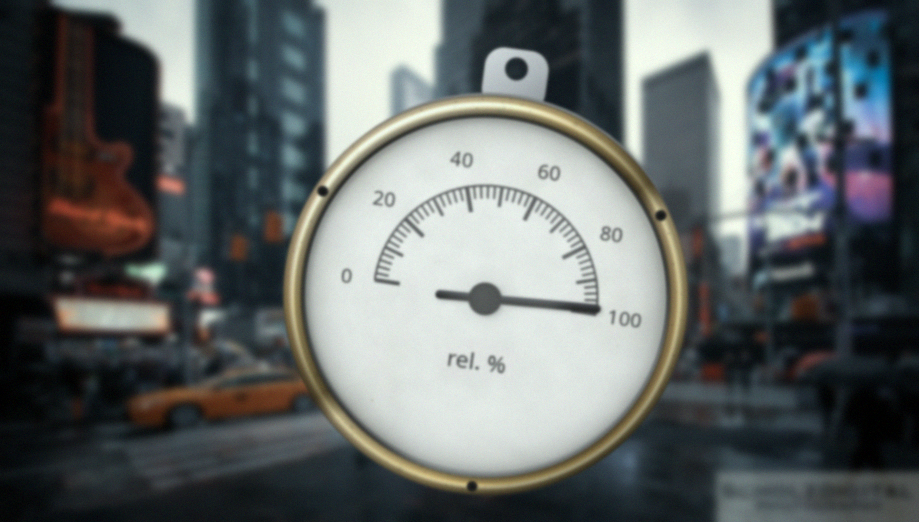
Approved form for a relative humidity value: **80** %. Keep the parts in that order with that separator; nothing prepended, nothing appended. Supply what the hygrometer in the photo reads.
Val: **98** %
